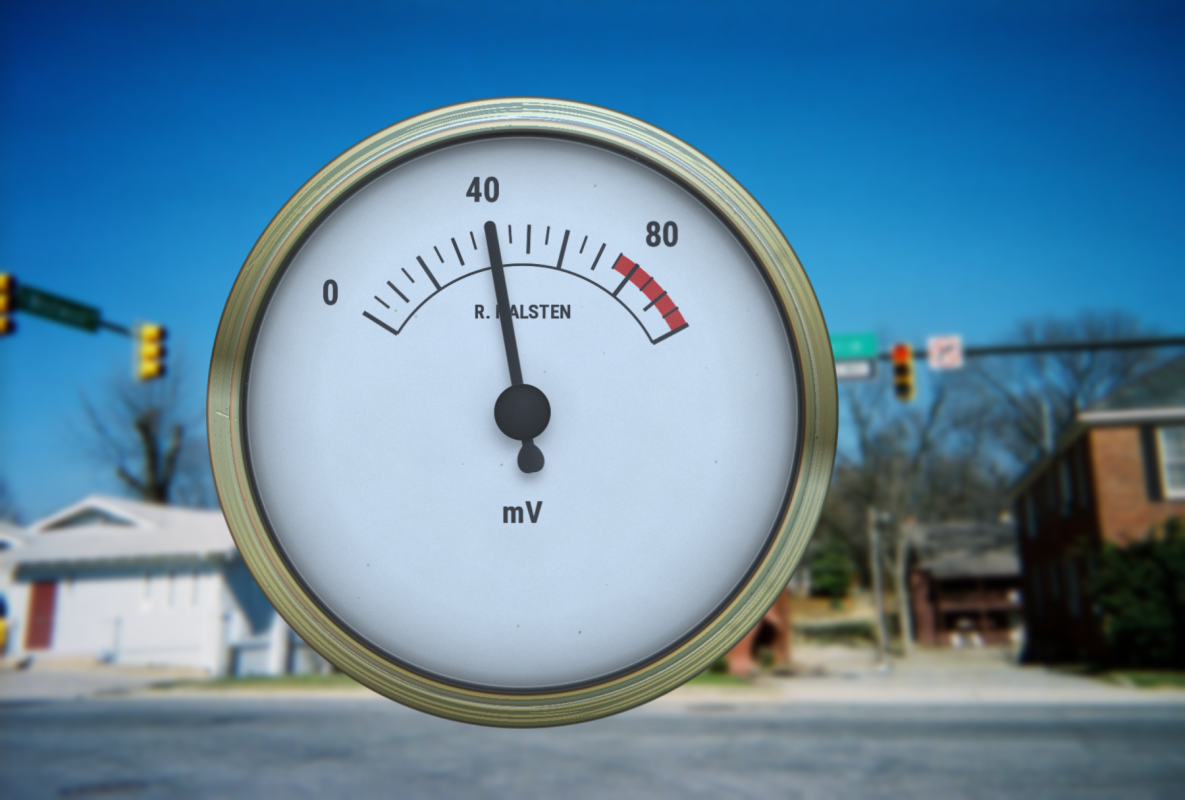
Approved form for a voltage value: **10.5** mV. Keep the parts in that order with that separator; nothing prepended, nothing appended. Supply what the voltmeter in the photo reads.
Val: **40** mV
